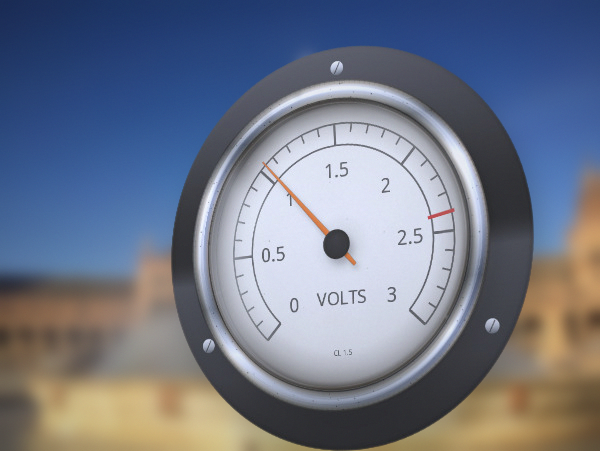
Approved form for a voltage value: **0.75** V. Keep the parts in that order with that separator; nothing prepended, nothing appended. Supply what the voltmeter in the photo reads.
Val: **1.05** V
